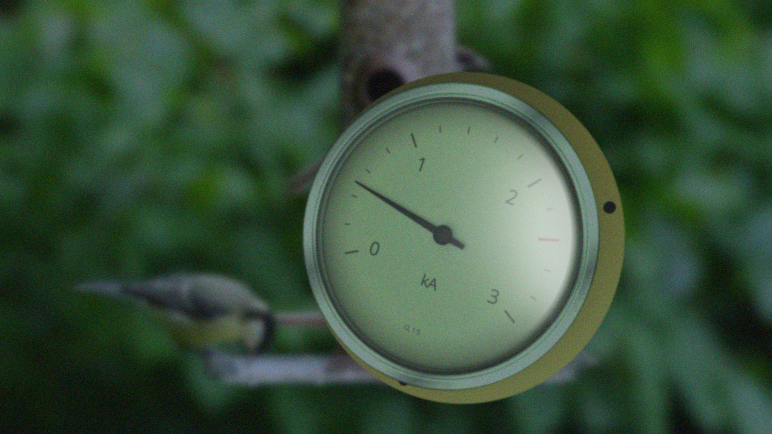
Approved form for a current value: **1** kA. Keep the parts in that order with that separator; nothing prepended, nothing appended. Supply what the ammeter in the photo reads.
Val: **0.5** kA
